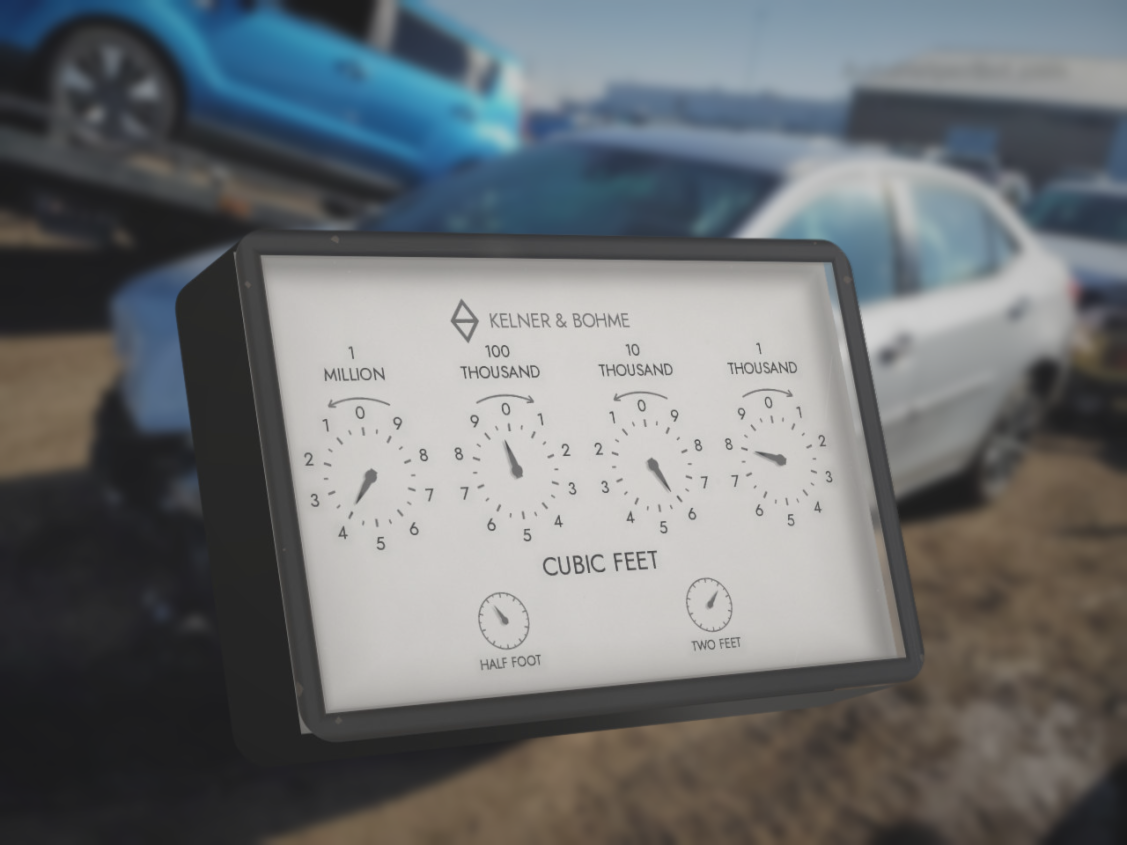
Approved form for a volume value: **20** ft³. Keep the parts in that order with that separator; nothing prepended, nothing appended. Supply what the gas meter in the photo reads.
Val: **395800** ft³
